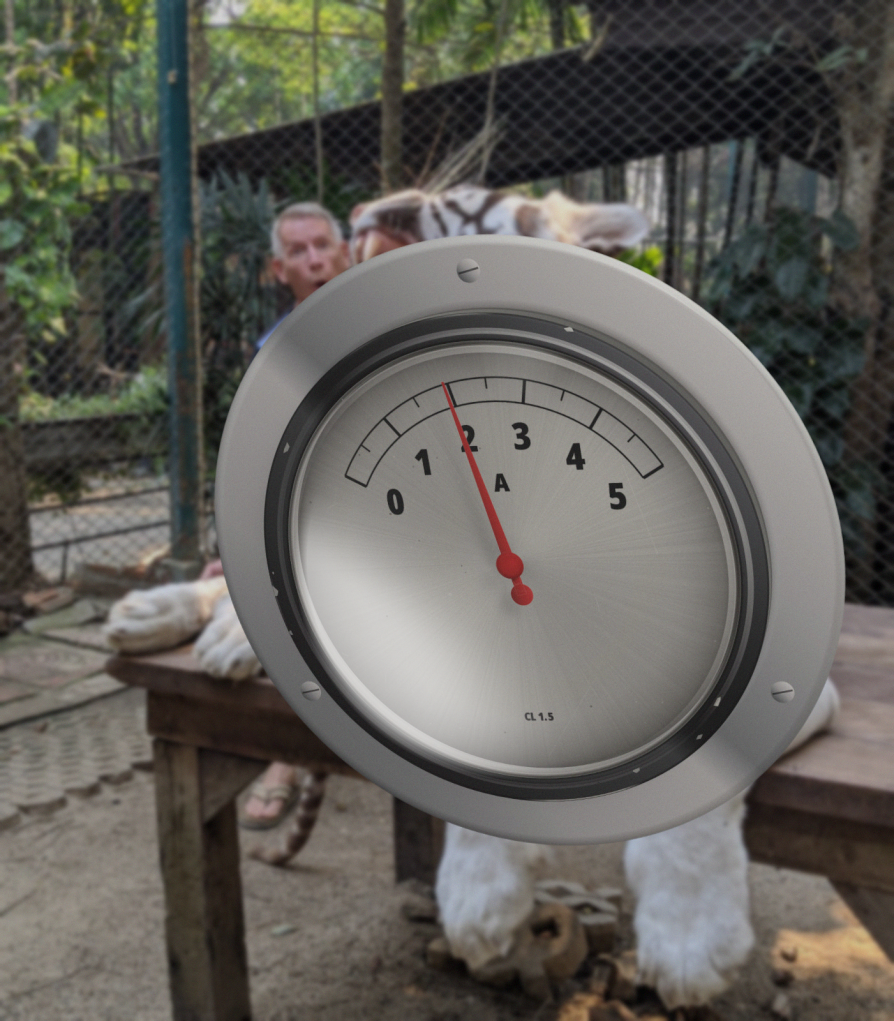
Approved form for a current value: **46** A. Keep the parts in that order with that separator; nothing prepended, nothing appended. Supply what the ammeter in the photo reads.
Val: **2** A
